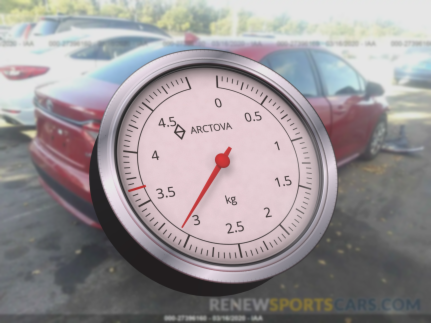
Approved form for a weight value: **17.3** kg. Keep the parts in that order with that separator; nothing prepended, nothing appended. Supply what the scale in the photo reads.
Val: **3.1** kg
